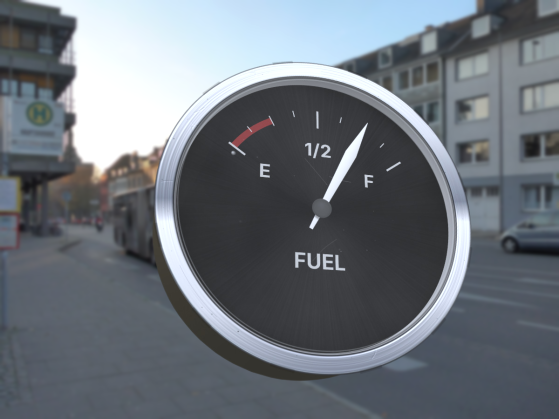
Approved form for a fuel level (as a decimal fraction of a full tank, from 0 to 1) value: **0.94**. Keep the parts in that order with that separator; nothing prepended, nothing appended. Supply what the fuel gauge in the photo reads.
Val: **0.75**
